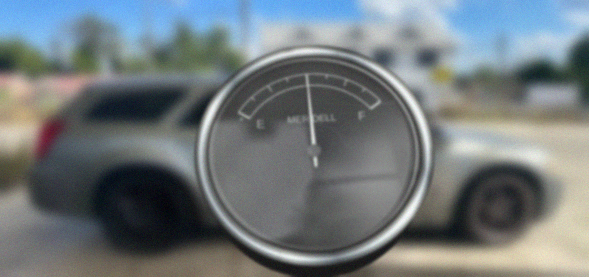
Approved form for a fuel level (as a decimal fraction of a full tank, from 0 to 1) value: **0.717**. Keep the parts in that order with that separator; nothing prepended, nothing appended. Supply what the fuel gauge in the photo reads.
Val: **0.5**
